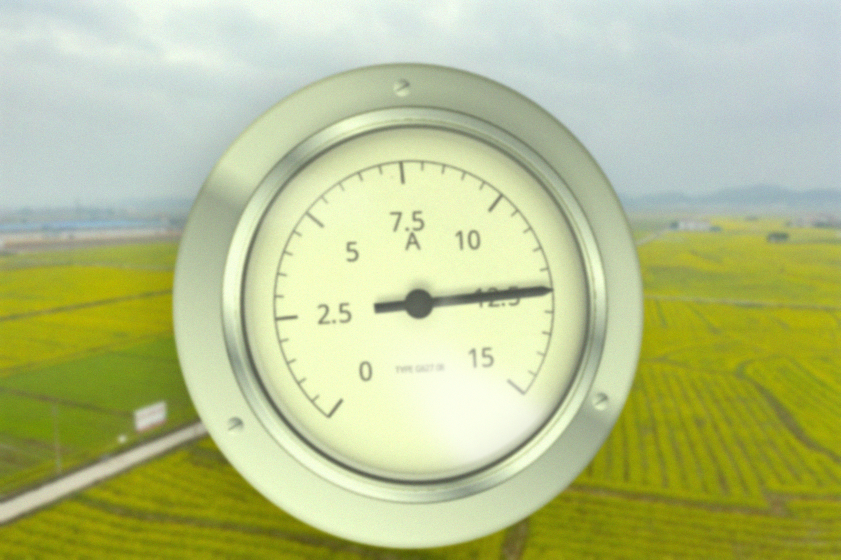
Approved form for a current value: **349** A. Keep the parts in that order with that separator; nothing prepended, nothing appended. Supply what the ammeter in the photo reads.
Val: **12.5** A
